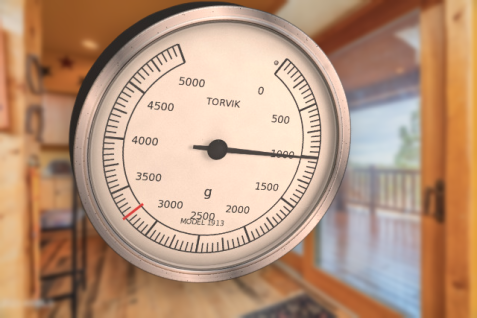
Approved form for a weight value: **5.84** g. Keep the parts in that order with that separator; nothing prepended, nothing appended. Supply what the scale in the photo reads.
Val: **1000** g
